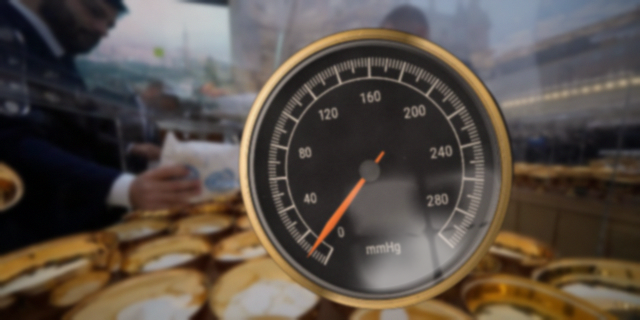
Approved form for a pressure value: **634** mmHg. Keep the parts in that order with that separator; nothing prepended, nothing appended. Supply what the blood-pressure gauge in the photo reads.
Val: **10** mmHg
